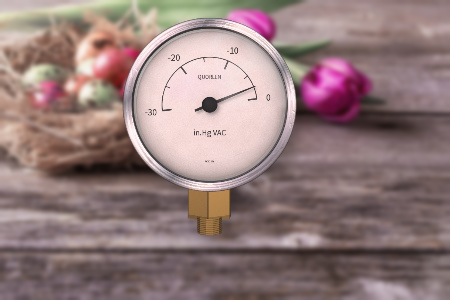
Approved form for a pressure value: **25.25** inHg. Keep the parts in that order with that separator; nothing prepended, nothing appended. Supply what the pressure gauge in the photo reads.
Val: **-2.5** inHg
